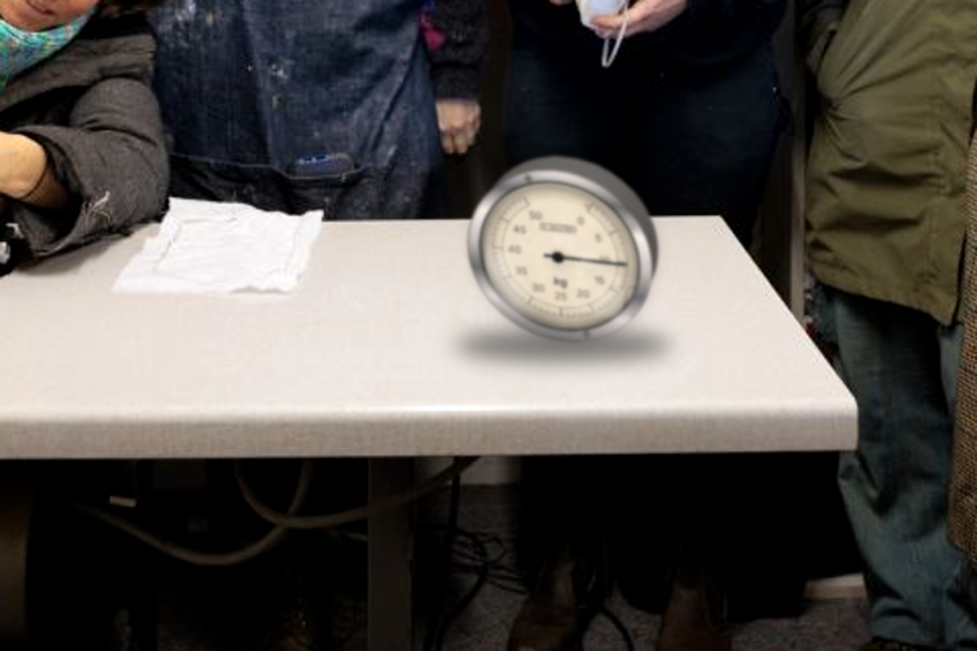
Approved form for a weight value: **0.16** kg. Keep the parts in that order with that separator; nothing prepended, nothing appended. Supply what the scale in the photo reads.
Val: **10** kg
